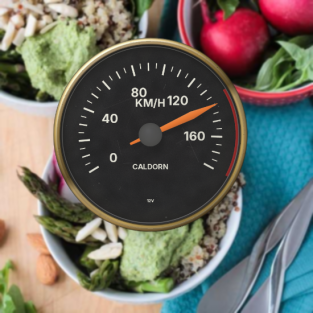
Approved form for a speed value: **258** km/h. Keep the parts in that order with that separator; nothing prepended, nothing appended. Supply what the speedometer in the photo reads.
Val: **140** km/h
